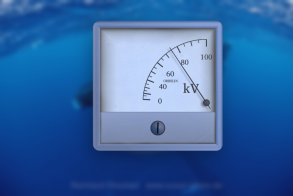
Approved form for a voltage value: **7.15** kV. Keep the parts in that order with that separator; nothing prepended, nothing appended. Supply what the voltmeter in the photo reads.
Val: **75** kV
